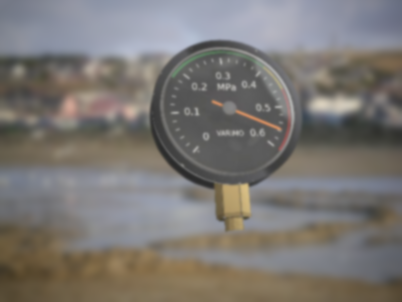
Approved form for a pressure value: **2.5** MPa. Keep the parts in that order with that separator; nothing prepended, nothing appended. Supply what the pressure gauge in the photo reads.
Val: **0.56** MPa
